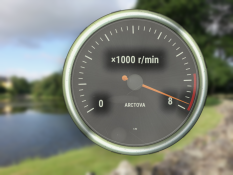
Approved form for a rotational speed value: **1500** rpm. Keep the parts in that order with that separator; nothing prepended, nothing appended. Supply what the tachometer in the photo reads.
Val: **7800** rpm
